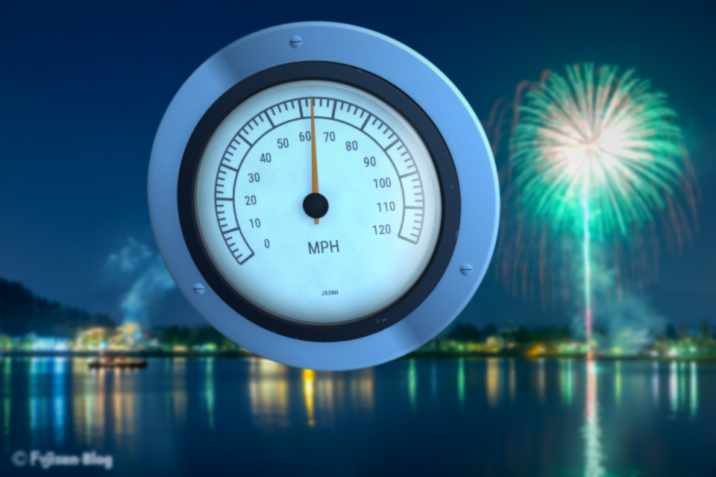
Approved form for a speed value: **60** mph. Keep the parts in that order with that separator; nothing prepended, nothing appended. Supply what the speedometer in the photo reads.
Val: **64** mph
